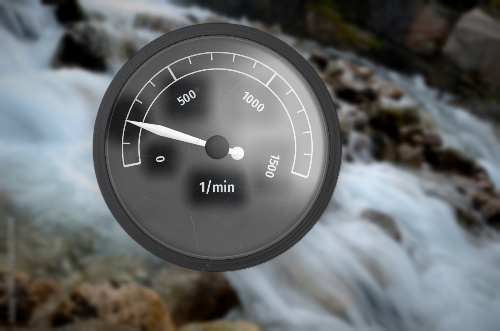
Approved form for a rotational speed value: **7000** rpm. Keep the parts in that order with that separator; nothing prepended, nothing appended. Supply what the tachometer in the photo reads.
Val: **200** rpm
